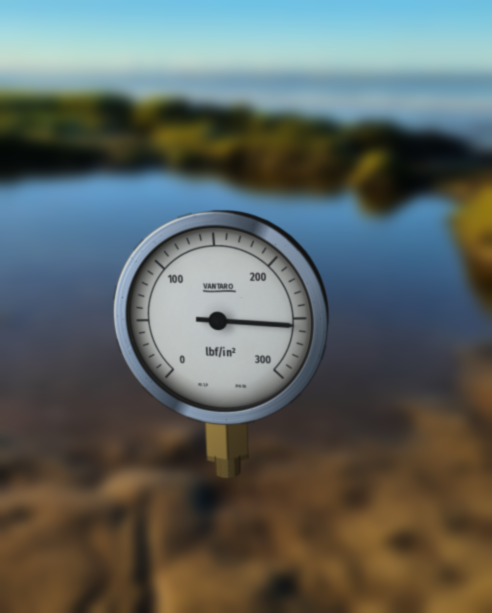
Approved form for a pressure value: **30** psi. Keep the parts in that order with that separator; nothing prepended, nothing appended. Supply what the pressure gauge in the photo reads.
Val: **255** psi
